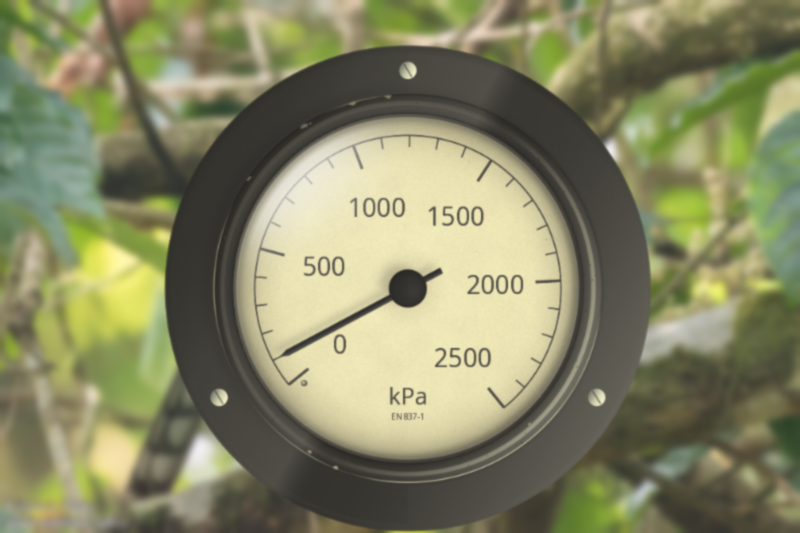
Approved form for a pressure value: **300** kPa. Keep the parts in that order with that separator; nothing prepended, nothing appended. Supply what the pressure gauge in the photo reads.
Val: **100** kPa
